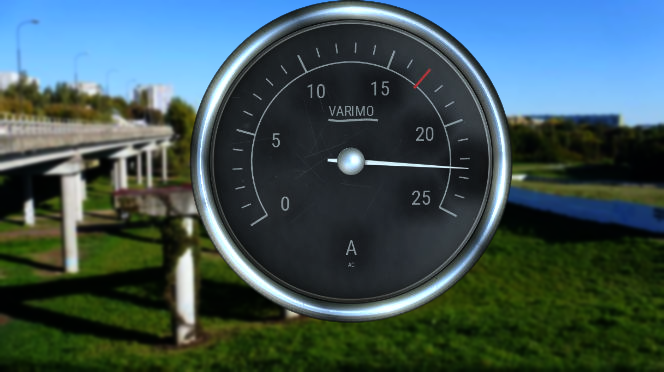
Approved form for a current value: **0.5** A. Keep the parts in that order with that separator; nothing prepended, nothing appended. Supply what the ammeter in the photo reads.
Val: **22.5** A
